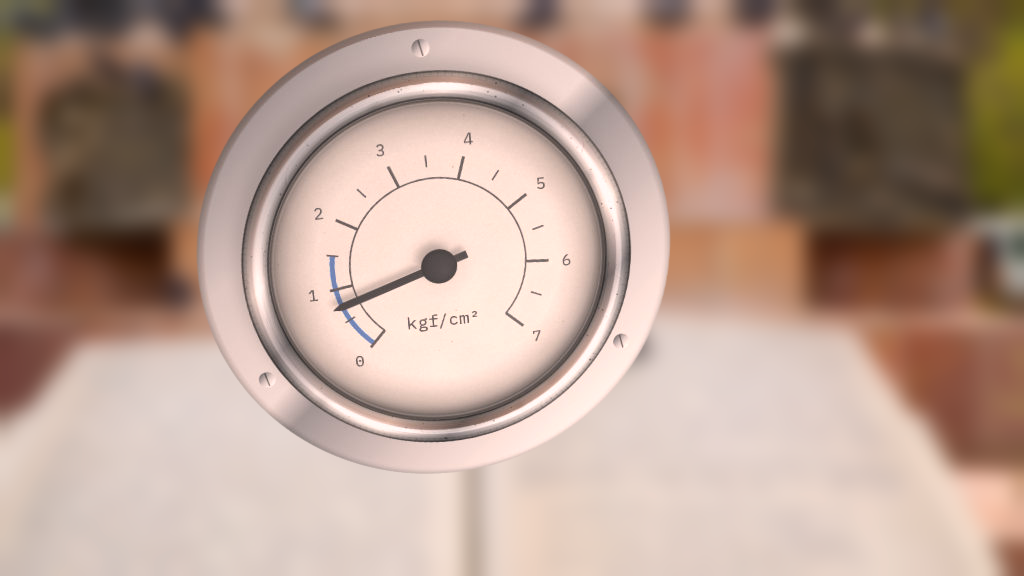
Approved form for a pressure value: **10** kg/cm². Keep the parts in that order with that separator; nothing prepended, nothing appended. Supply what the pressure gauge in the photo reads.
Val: **0.75** kg/cm²
